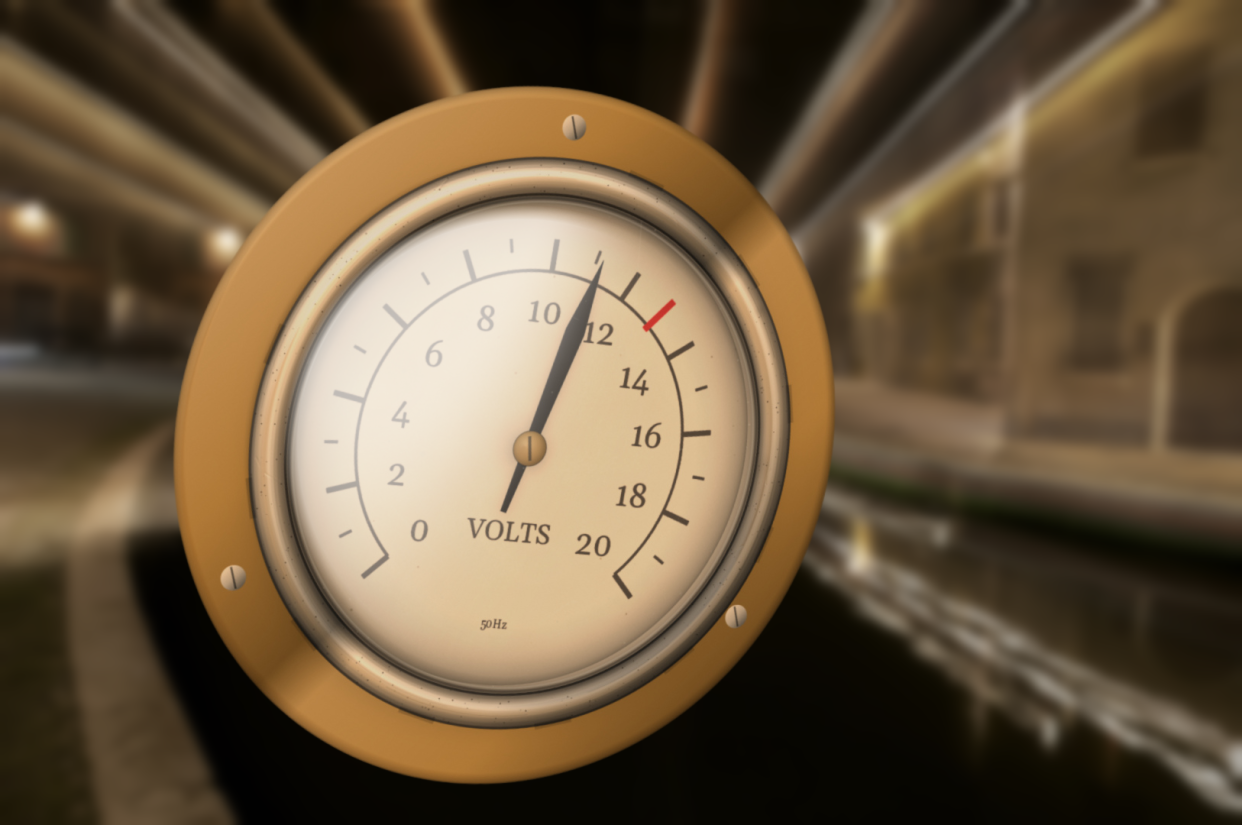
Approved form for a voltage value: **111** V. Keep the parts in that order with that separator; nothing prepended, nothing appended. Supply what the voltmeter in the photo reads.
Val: **11** V
